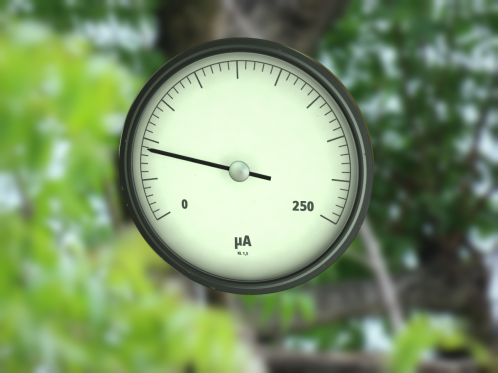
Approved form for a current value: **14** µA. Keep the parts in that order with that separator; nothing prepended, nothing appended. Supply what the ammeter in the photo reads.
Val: **45** µA
